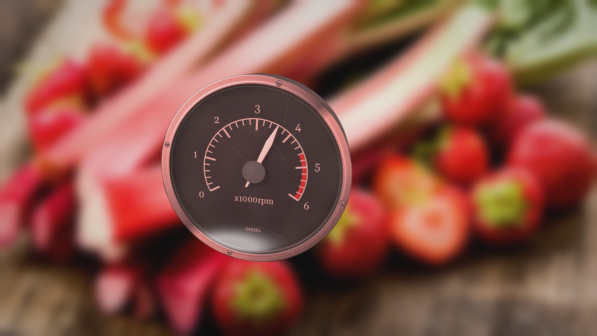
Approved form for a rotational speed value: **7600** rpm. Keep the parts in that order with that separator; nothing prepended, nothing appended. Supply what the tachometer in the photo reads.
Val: **3600** rpm
